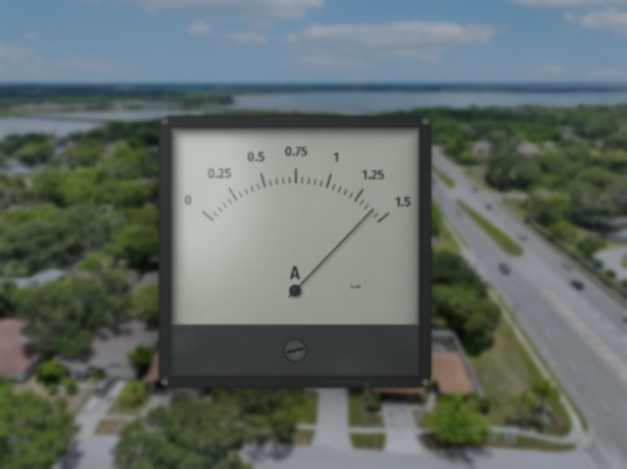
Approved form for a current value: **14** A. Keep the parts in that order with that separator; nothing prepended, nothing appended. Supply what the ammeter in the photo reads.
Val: **1.4** A
